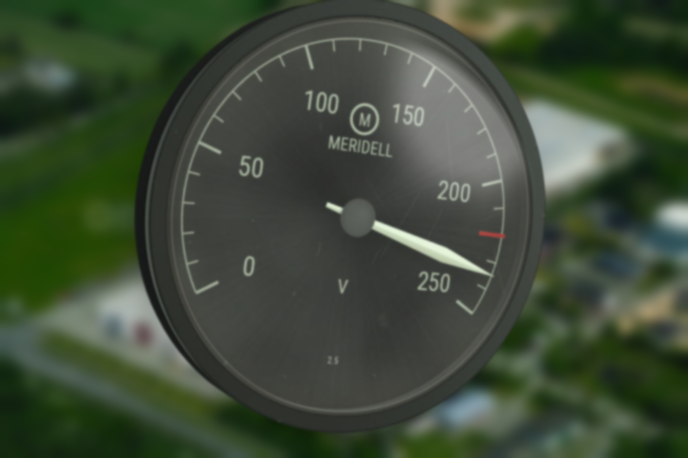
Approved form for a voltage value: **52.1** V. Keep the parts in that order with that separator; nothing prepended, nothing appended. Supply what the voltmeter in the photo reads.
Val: **235** V
